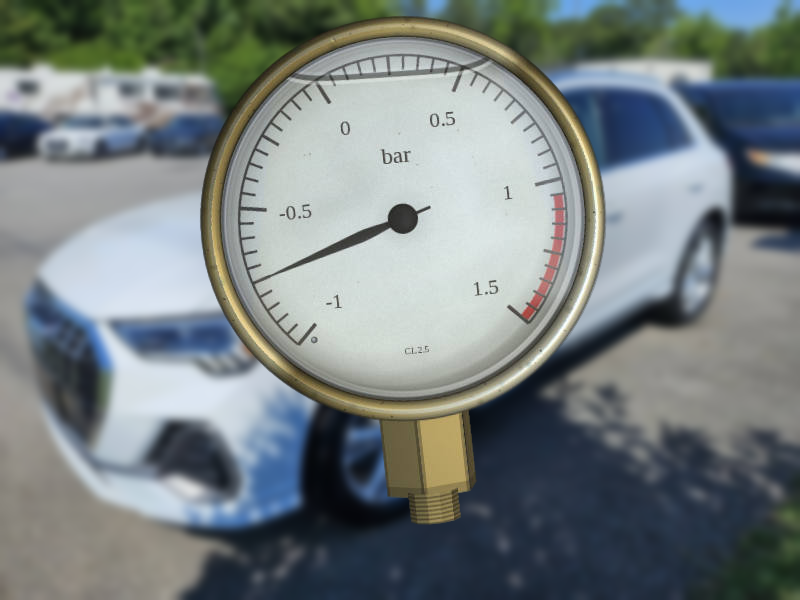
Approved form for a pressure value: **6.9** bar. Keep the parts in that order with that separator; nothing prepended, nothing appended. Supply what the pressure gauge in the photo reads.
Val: **-0.75** bar
